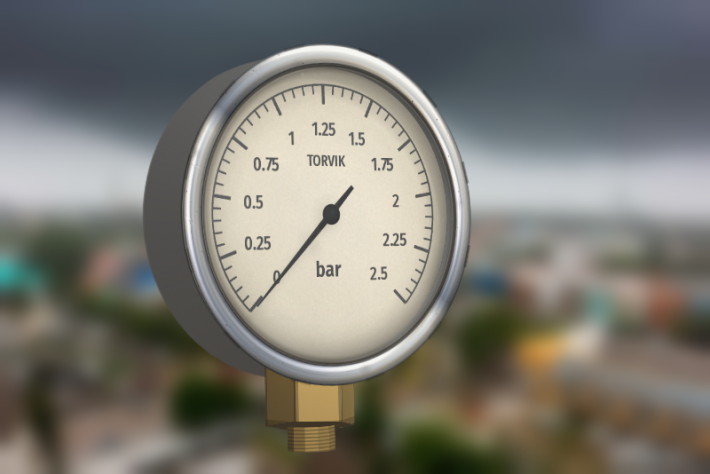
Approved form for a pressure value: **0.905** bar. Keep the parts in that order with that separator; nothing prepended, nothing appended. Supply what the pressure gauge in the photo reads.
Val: **0** bar
